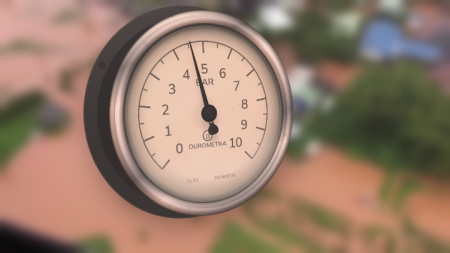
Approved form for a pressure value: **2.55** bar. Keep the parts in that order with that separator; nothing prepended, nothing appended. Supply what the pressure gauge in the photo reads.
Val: **4.5** bar
